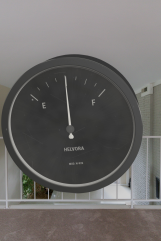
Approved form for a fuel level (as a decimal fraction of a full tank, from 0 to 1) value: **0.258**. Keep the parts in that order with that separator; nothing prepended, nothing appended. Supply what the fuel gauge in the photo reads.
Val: **0.5**
